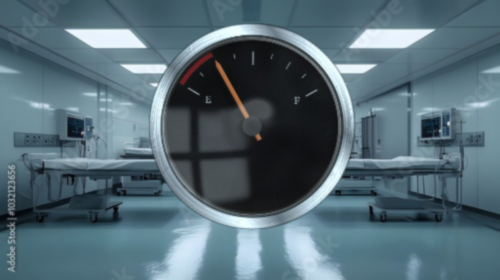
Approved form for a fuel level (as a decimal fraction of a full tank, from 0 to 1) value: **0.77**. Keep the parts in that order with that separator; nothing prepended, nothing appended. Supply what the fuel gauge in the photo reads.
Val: **0.25**
